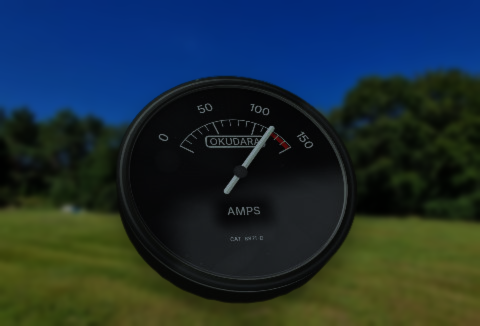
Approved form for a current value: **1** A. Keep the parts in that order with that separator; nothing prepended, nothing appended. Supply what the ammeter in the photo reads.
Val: **120** A
